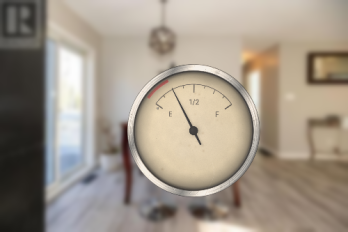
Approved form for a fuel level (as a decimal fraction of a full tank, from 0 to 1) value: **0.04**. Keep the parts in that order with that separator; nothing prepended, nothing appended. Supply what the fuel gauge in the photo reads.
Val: **0.25**
